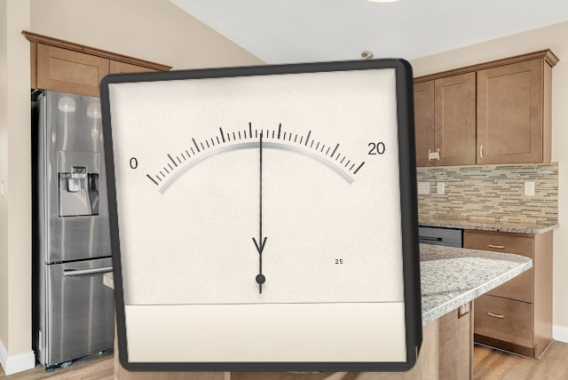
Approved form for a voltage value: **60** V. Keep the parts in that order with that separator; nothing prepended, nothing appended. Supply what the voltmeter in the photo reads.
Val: **11** V
